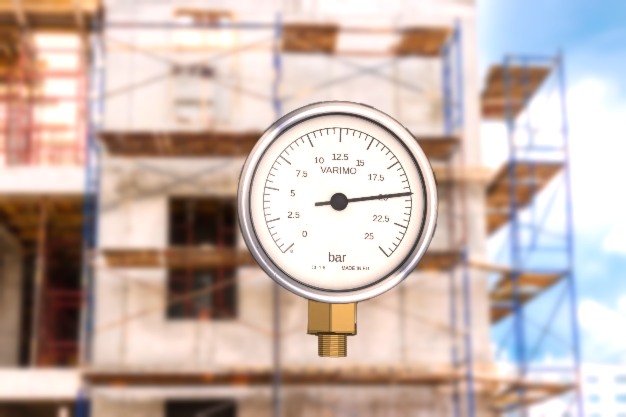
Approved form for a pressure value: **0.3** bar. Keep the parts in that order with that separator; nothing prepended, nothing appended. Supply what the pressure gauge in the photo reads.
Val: **20** bar
